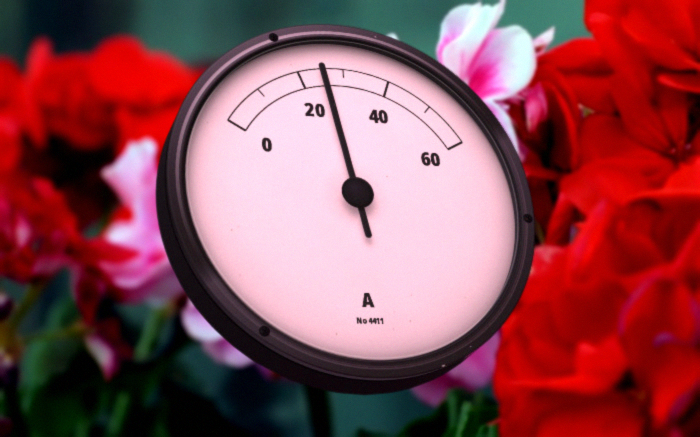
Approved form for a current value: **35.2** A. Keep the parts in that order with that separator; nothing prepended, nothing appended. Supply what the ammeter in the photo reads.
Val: **25** A
